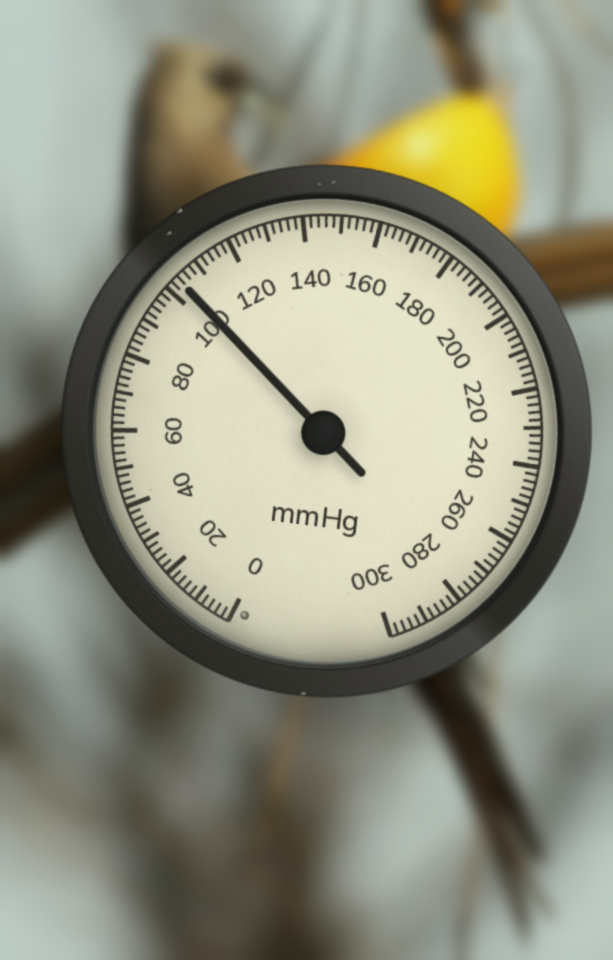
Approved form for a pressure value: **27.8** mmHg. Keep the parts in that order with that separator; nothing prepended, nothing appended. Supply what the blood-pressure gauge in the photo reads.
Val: **104** mmHg
